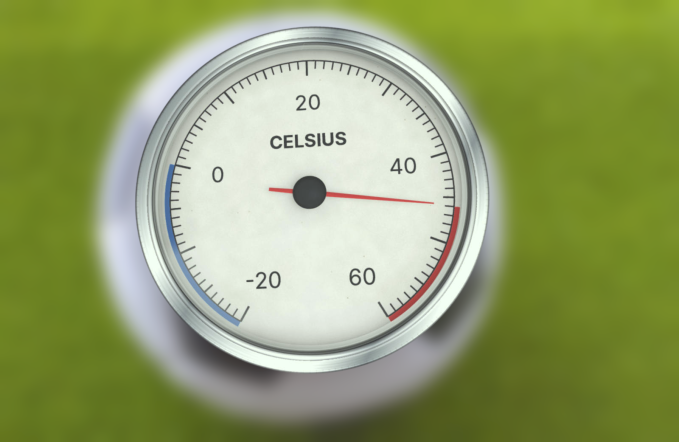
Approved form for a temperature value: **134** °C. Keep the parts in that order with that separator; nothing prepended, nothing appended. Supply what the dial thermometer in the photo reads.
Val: **46** °C
